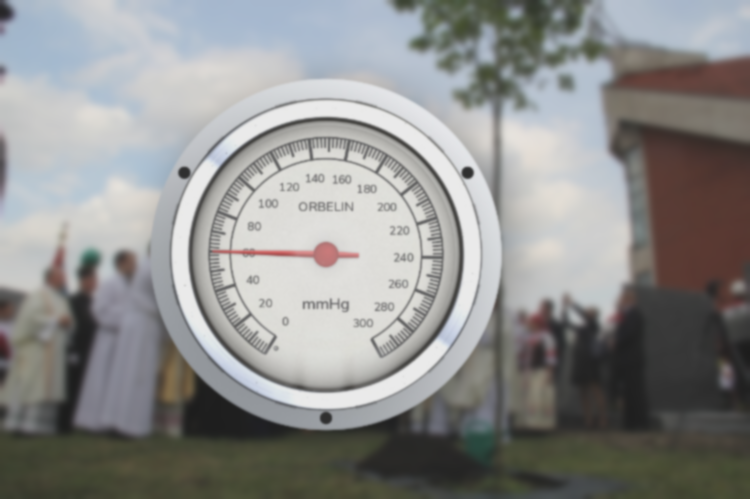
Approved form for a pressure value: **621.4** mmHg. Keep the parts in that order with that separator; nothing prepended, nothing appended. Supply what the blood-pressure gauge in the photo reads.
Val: **60** mmHg
